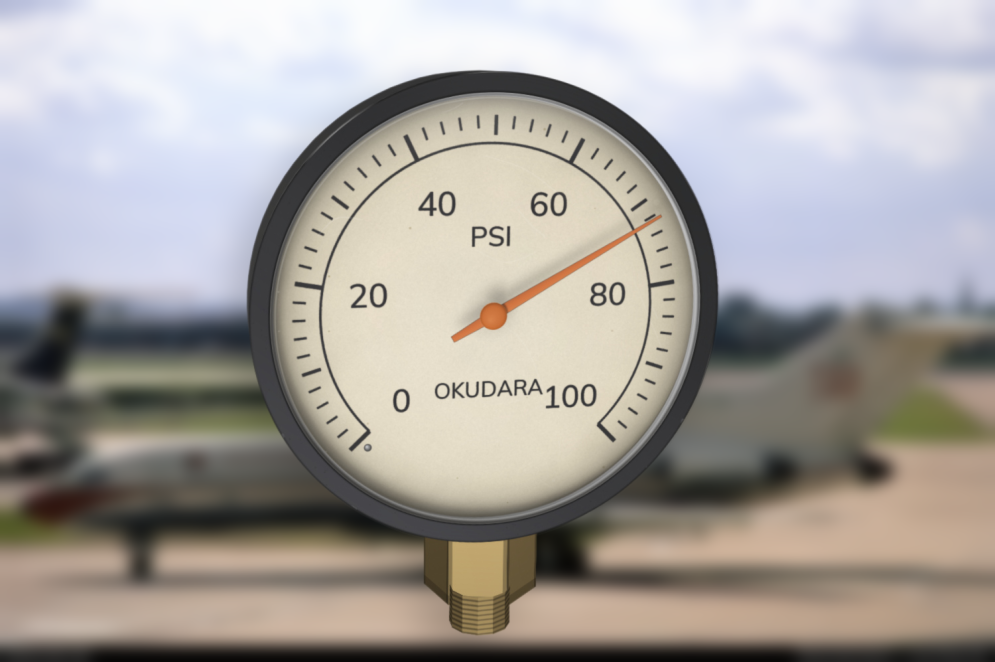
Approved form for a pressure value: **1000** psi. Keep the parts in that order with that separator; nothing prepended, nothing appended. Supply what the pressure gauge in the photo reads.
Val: **72** psi
